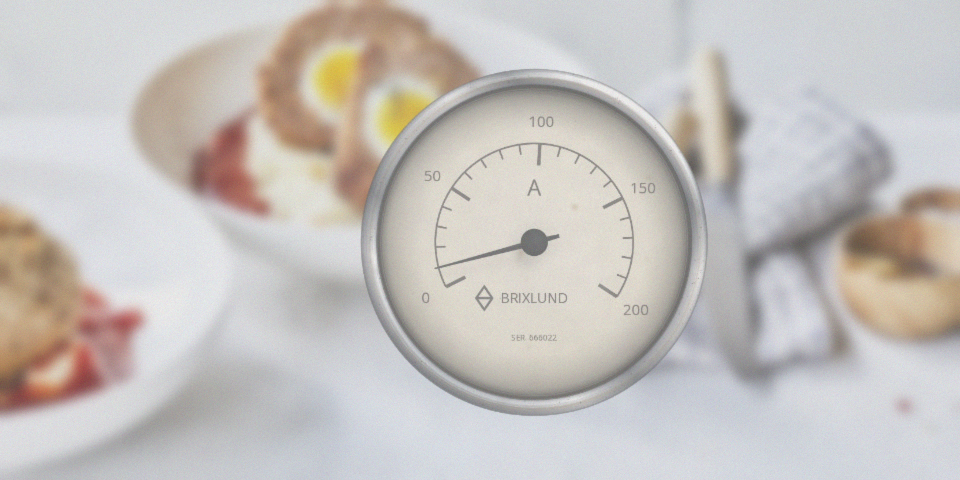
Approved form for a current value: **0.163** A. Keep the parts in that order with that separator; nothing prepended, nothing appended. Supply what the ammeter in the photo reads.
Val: **10** A
